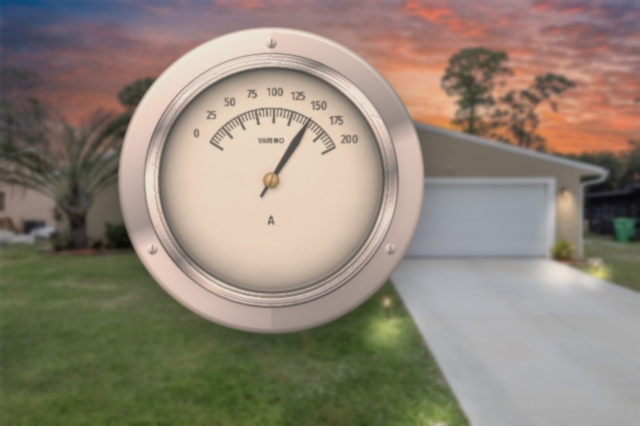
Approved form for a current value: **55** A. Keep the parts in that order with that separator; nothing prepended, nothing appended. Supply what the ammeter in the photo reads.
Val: **150** A
